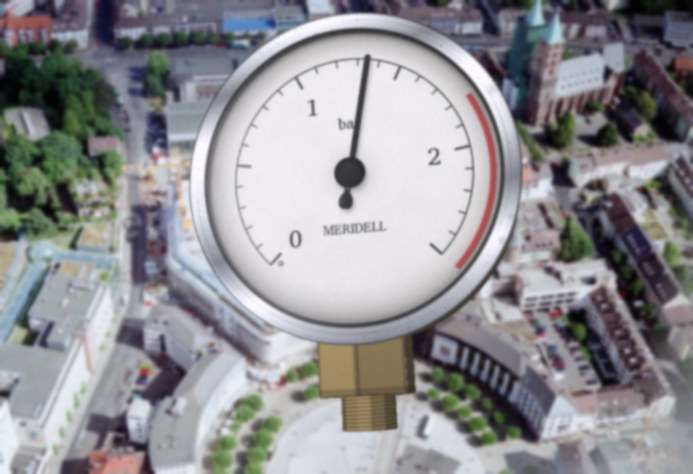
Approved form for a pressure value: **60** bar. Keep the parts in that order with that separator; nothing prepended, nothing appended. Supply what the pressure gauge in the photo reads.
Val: **1.35** bar
